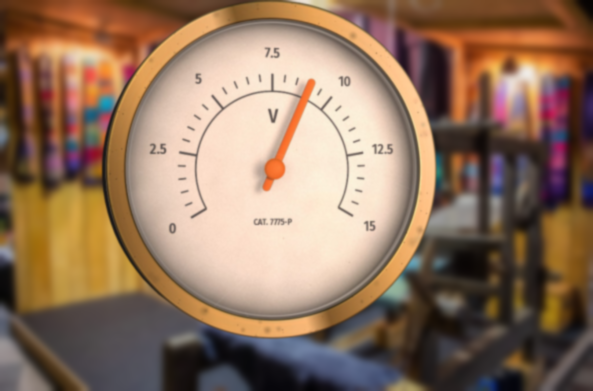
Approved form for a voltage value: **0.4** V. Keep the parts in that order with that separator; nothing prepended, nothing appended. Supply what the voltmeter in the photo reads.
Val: **9** V
